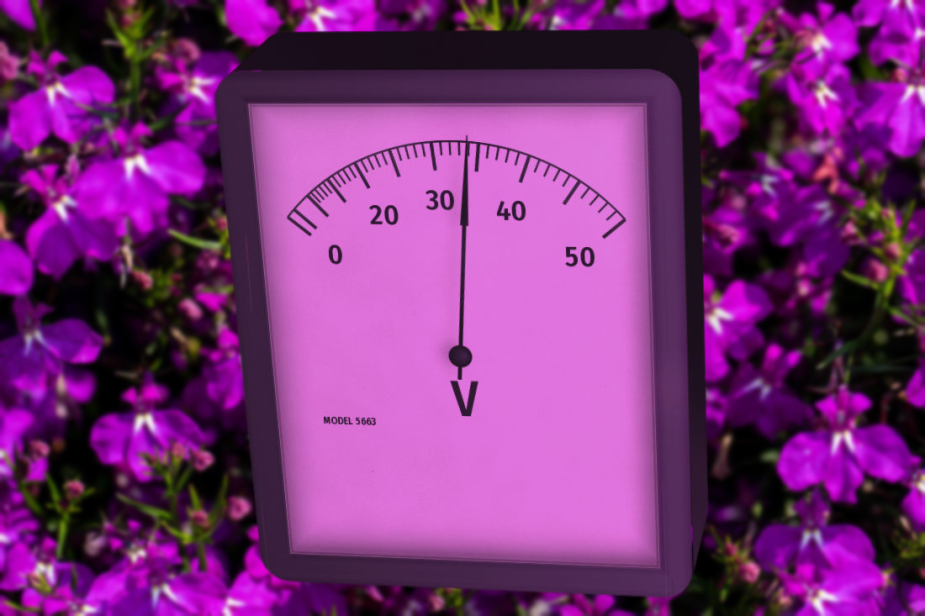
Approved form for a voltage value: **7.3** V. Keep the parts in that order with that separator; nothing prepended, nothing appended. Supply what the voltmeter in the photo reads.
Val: **34** V
